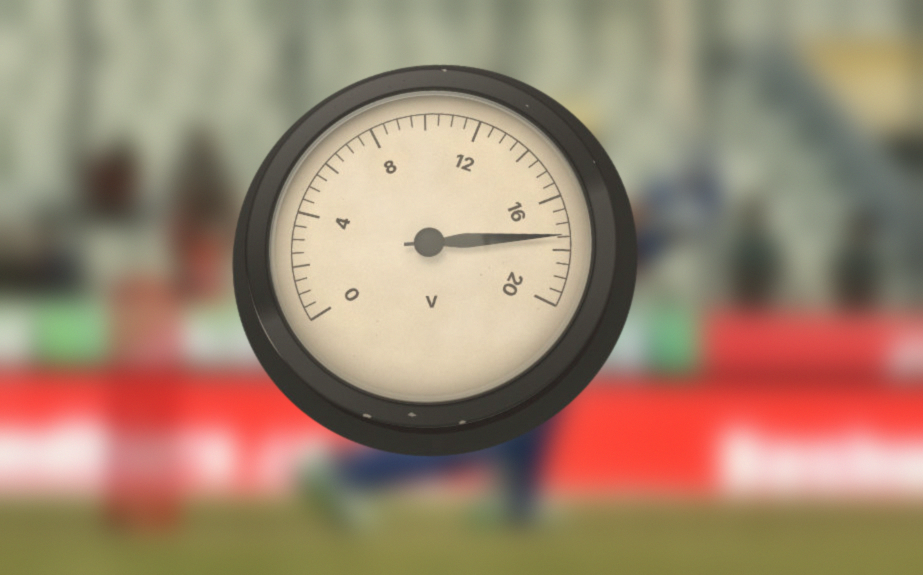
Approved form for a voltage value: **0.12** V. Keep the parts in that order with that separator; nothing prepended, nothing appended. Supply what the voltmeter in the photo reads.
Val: **17.5** V
